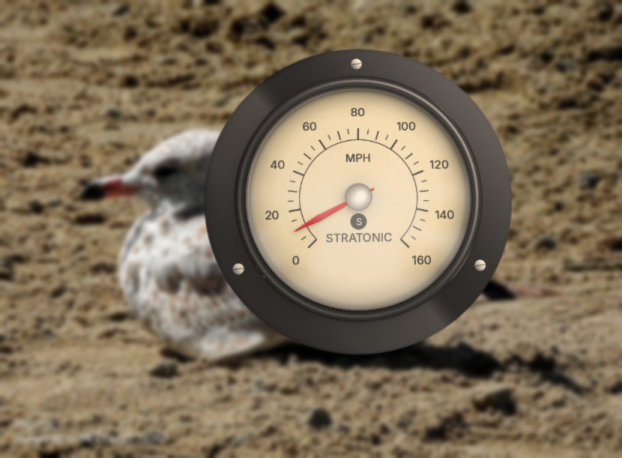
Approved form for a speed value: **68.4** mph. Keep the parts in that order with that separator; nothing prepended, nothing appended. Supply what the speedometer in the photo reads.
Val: **10** mph
